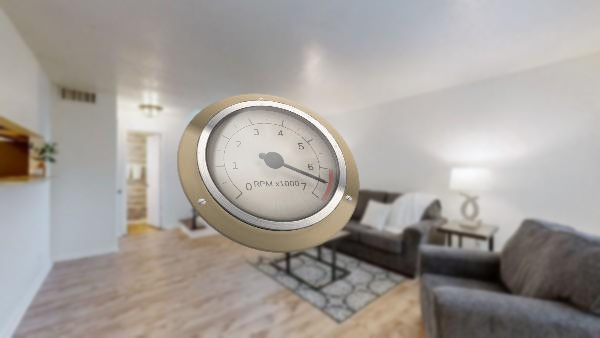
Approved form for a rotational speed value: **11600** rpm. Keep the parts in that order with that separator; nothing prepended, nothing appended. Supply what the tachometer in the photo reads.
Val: **6500** rpm
